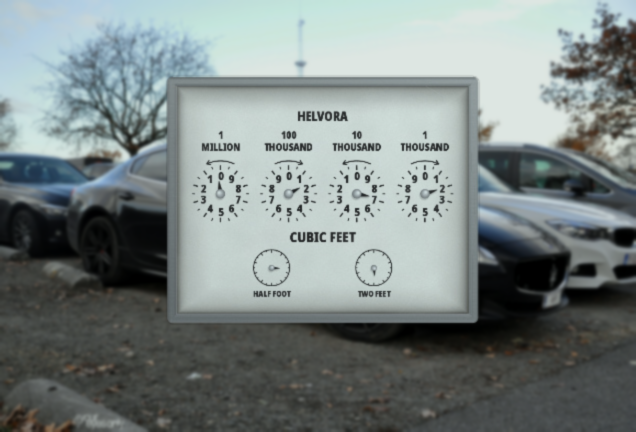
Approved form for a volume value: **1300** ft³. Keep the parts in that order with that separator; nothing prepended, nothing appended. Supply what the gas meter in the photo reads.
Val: **17200** ft³
